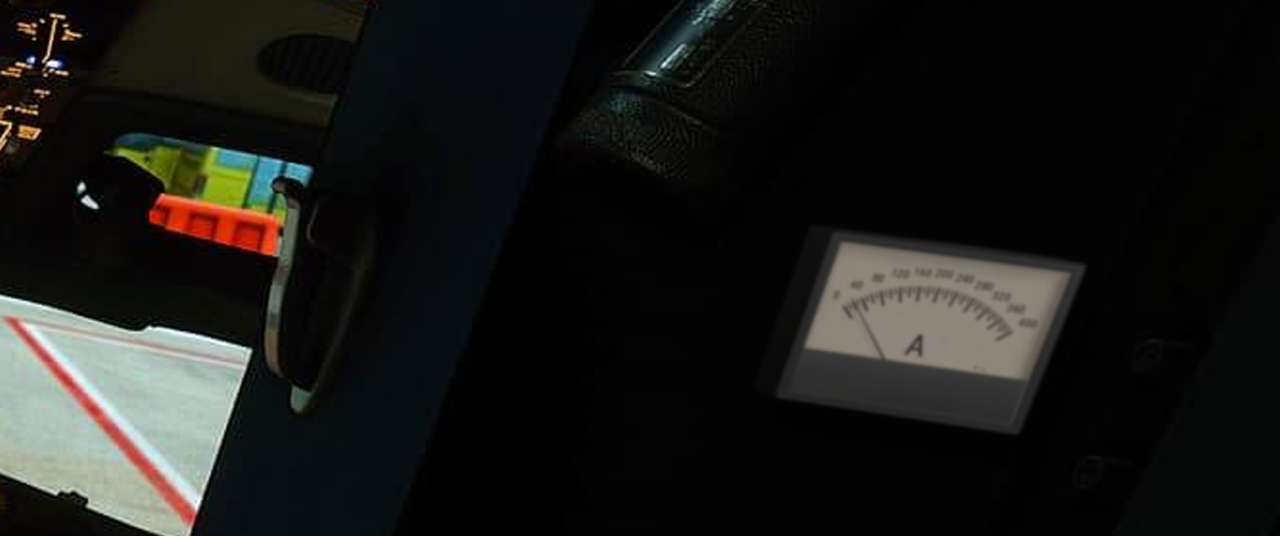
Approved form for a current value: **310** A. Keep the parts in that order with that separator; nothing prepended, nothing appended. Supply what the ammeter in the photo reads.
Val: **20** A
